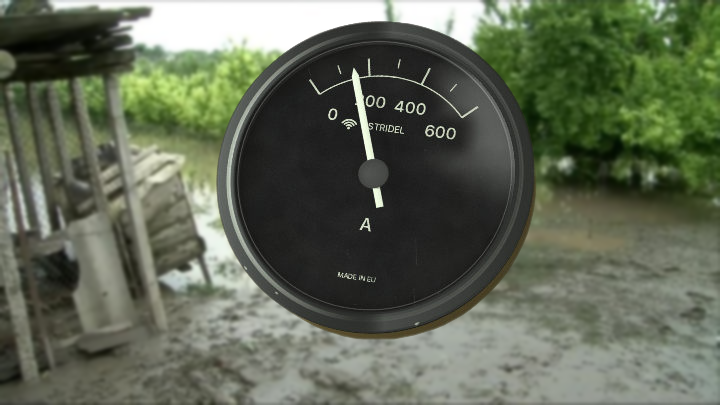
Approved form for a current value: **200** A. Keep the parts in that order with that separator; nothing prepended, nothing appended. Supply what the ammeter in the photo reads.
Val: **150** A
